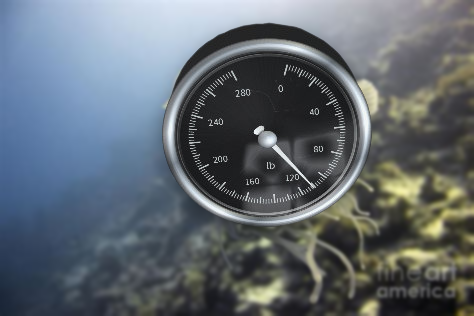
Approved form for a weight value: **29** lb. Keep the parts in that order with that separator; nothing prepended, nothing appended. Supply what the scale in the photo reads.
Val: **110** lb
